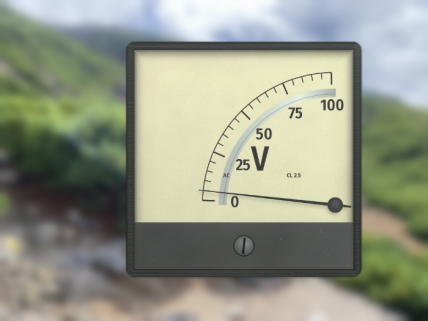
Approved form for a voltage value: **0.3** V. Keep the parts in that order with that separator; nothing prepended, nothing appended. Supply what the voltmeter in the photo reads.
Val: **5** V
